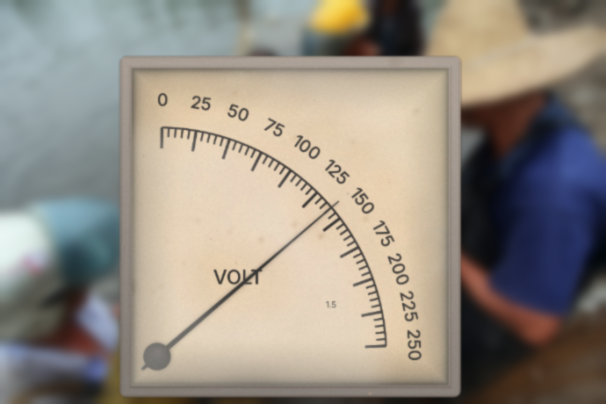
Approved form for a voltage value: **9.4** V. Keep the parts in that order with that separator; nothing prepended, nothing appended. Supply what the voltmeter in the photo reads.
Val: **140** V
